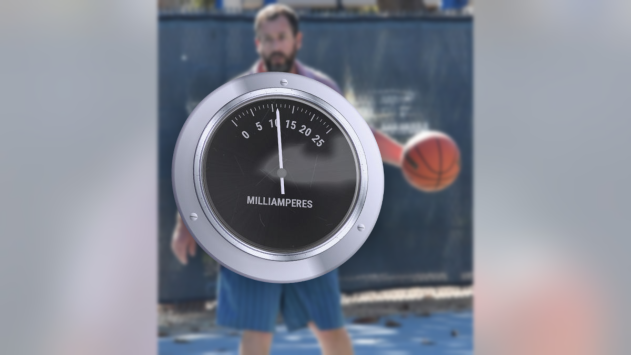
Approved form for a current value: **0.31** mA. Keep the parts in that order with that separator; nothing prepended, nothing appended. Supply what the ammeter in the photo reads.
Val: **11** mA
